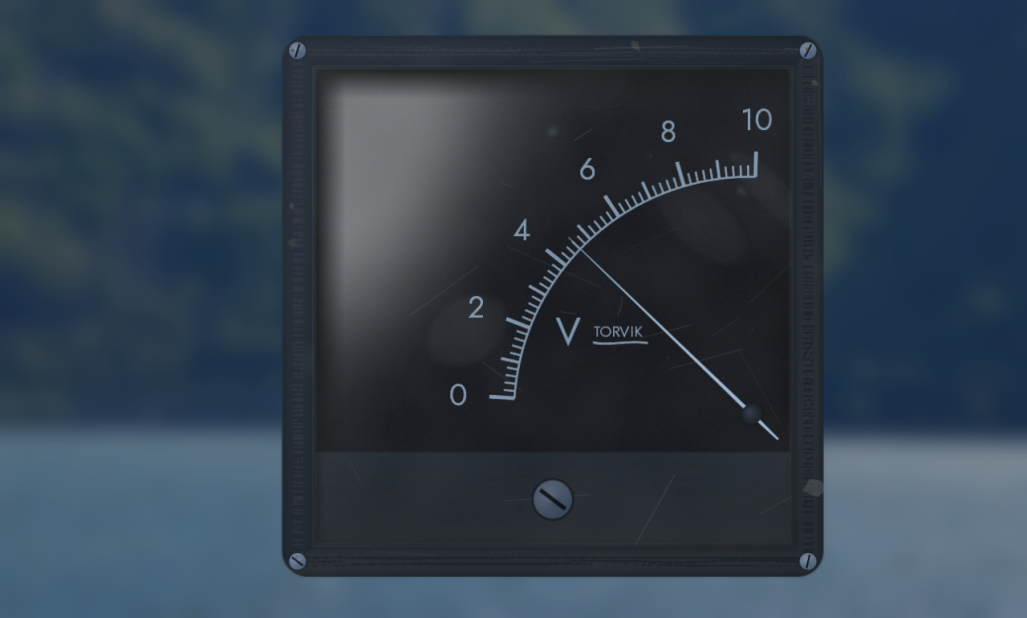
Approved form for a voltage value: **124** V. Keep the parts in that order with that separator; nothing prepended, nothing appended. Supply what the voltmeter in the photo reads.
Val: **4.6** V
